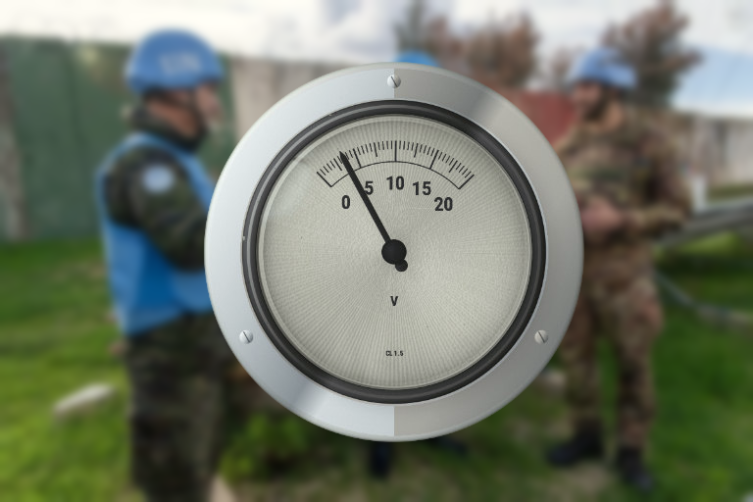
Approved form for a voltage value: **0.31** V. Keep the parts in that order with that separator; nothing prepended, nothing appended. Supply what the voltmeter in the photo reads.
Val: **3.5** V
